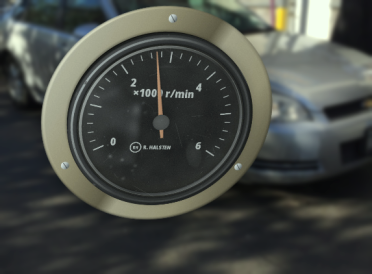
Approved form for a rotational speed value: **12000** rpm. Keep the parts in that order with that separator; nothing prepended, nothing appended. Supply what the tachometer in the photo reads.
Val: **2700** rpm
